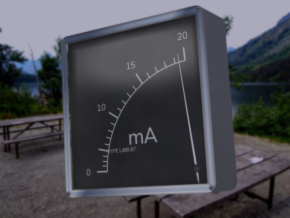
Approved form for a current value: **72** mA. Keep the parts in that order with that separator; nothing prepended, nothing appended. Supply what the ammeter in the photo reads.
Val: **19.5** mA
